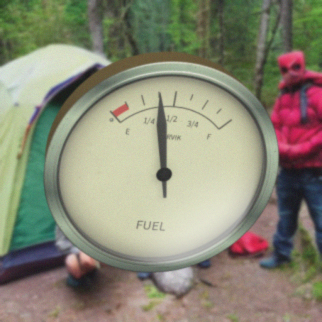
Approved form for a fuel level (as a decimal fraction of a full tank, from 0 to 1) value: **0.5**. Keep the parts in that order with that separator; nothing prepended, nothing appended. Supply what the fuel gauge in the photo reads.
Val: **0.375**
